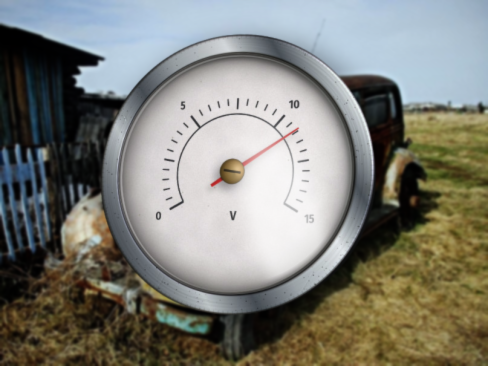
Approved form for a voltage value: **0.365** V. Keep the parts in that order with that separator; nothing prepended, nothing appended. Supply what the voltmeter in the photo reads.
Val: **11** V
